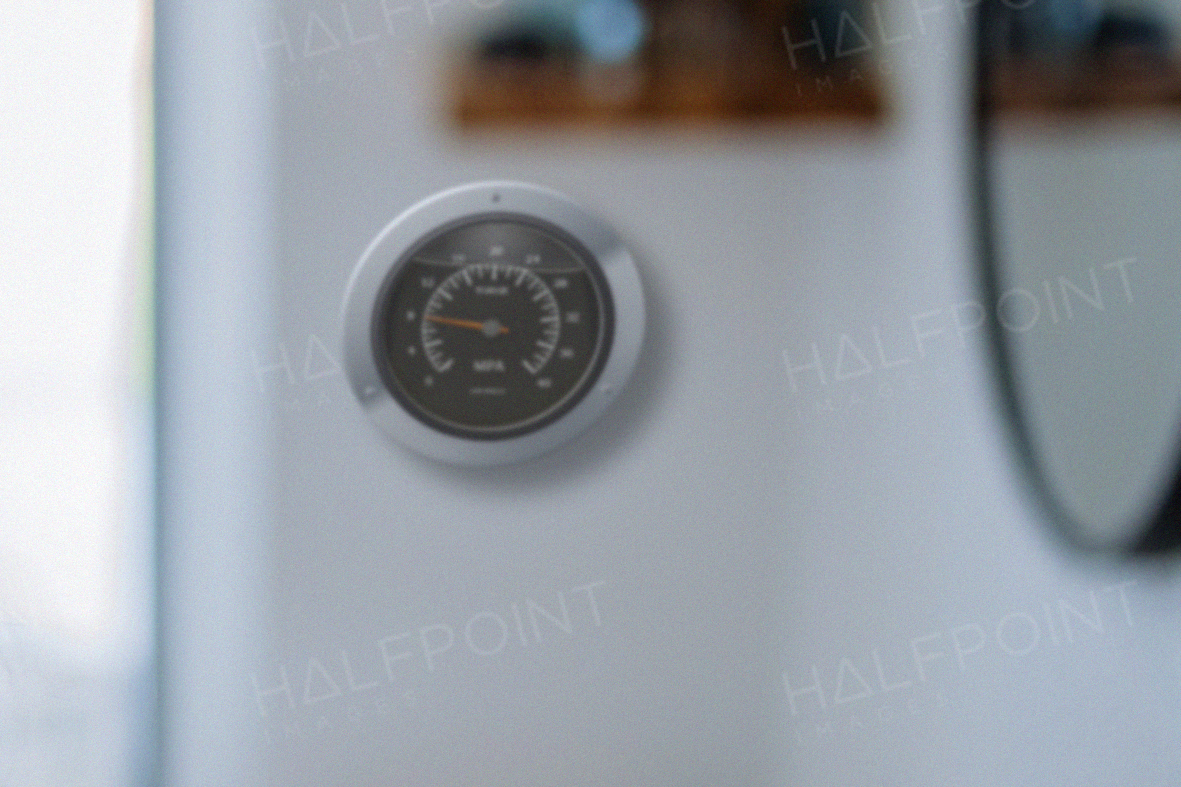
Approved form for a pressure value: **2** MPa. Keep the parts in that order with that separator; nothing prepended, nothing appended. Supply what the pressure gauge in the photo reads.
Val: **8** MPa
